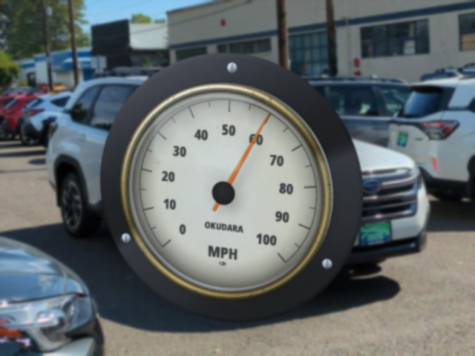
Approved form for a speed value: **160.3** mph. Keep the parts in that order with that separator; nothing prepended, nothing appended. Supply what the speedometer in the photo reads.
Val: **60** mph
